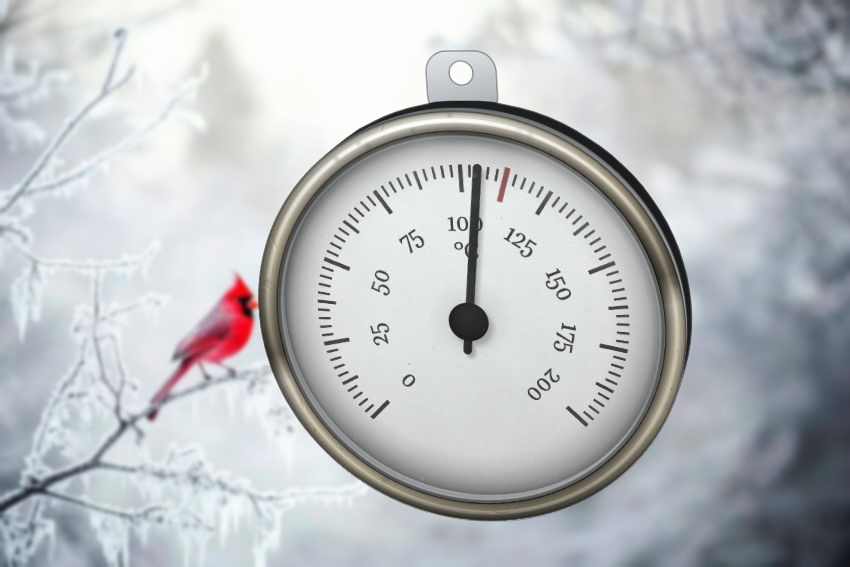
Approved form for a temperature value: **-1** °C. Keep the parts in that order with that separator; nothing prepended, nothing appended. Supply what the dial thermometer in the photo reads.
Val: **105** °C
